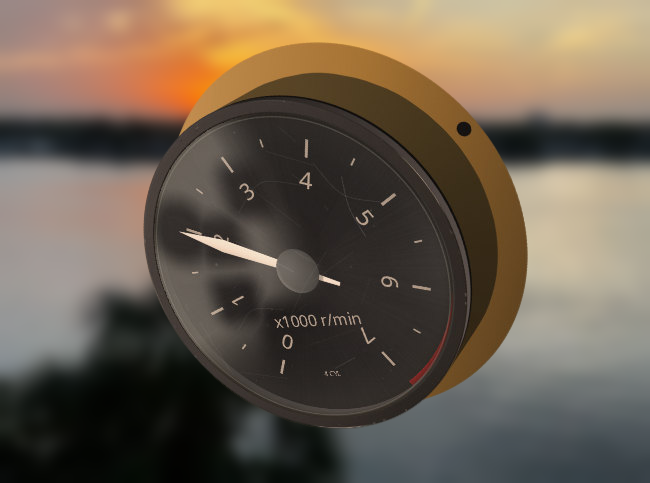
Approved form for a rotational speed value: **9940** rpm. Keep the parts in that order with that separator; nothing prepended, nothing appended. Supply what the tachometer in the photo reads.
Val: **2000** rpm
